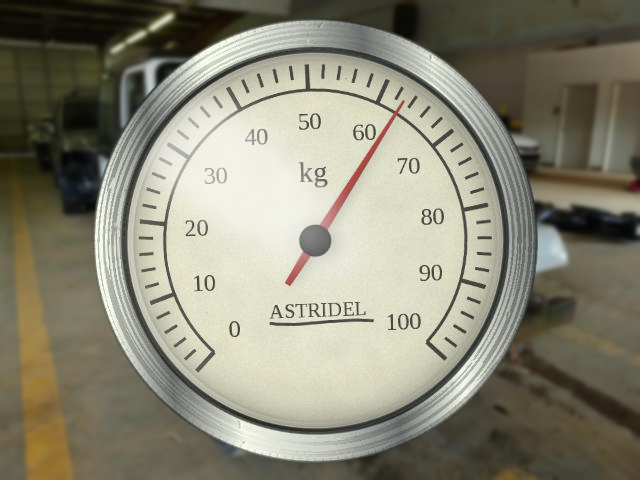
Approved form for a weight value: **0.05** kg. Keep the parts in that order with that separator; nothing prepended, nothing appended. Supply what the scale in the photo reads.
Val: **63** kg
